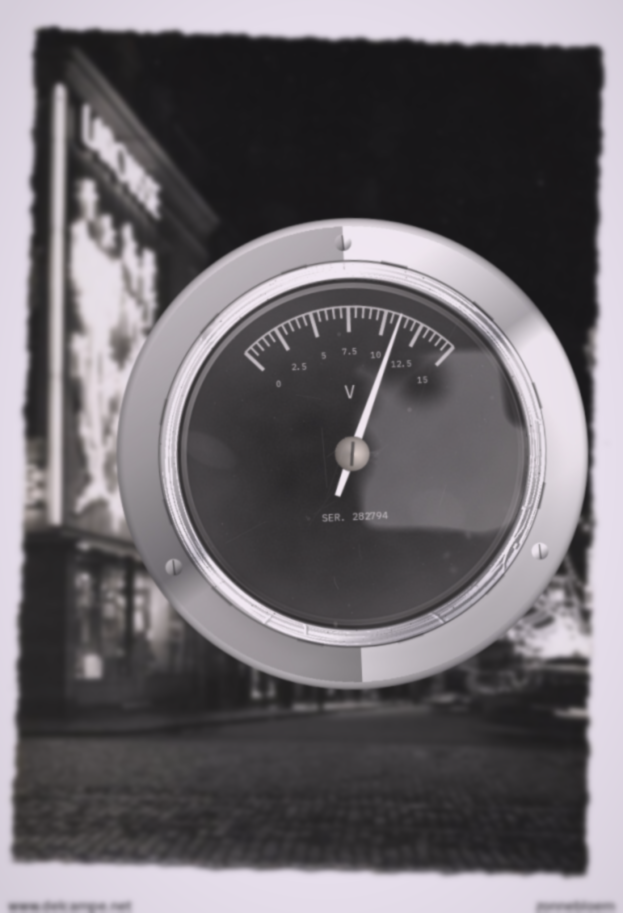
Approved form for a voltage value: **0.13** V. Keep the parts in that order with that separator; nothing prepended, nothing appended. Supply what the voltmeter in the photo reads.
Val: **11** V
